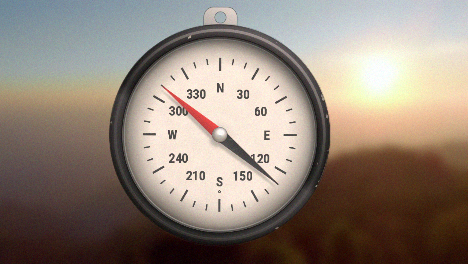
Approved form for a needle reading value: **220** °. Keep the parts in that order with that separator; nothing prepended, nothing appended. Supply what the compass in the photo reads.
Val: **310** °
